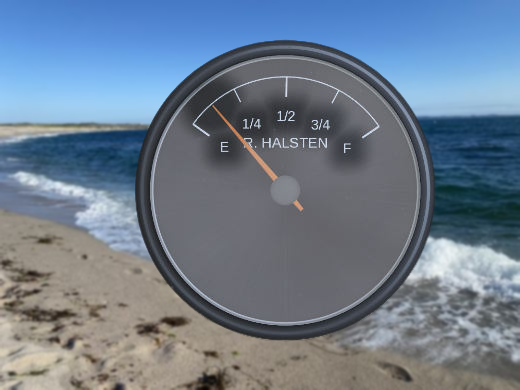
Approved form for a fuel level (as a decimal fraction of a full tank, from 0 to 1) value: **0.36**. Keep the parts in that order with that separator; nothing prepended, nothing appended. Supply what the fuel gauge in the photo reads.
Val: **0.125**
